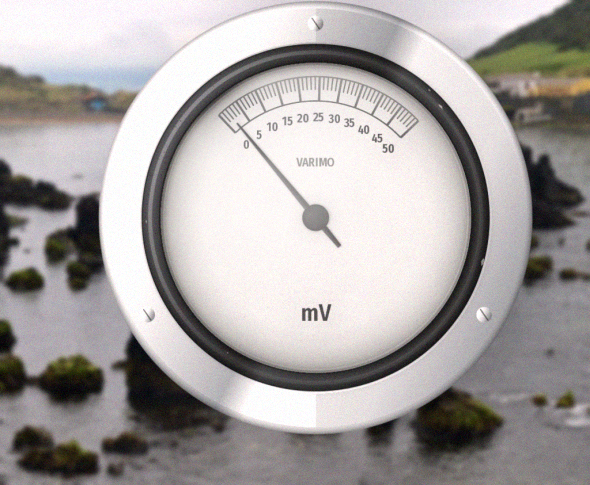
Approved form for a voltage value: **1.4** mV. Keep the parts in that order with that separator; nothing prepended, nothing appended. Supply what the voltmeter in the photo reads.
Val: **2** mV
